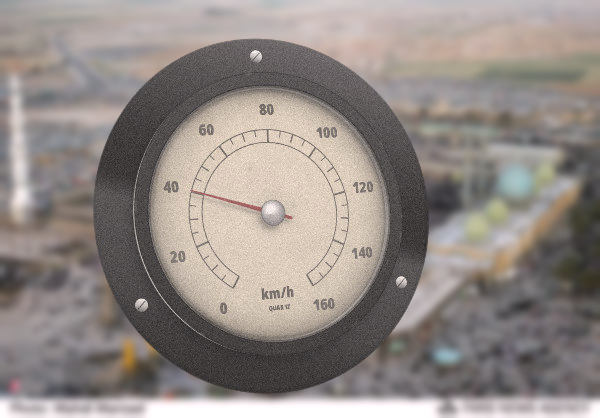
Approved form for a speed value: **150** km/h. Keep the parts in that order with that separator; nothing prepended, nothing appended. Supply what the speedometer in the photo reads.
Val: **40** km/h
